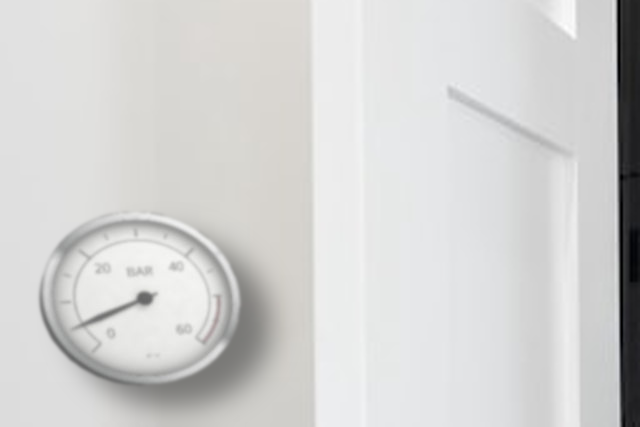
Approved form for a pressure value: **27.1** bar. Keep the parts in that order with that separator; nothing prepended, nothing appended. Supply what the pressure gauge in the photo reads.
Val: **5** bar
